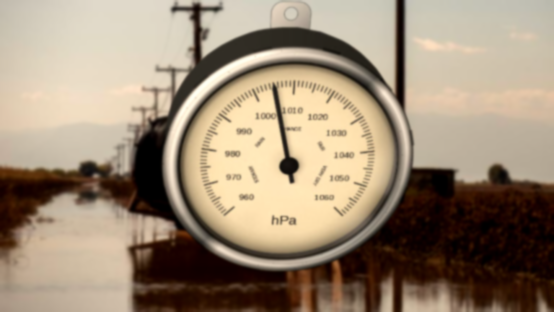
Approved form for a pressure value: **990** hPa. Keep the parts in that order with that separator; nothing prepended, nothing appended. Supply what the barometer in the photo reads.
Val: **1005** hPa
